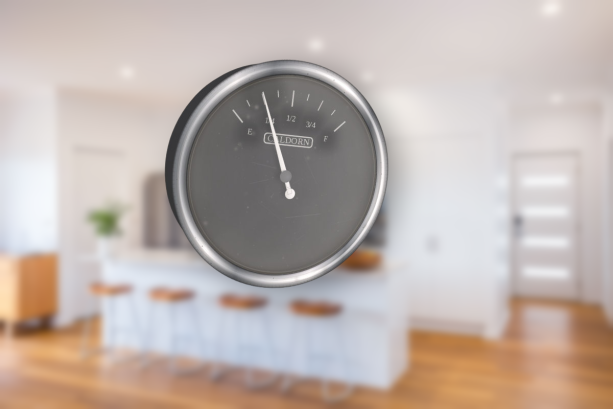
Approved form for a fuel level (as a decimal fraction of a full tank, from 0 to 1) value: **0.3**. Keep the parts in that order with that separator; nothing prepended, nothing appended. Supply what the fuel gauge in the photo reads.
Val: **0.25**
